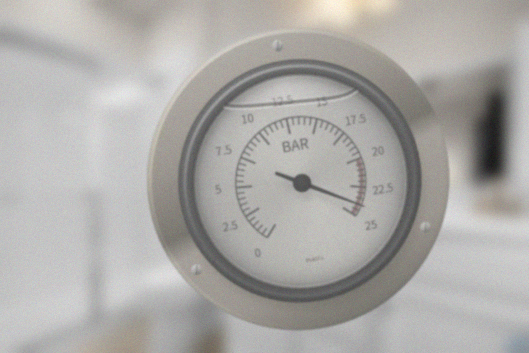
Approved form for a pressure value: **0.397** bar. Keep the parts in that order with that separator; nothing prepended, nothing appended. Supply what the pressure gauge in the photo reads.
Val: **24** bar
